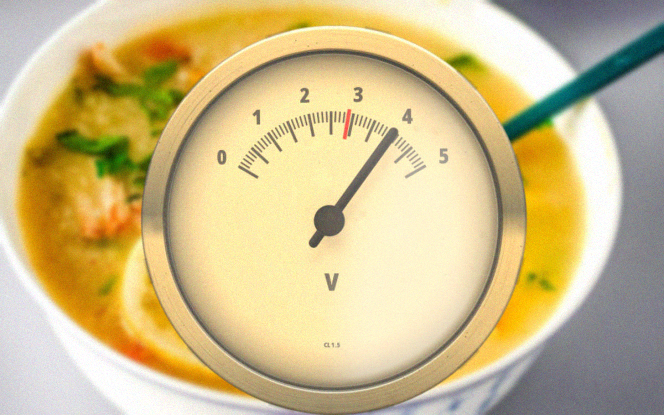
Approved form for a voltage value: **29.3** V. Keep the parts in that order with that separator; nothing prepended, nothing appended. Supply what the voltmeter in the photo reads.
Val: **4** V
